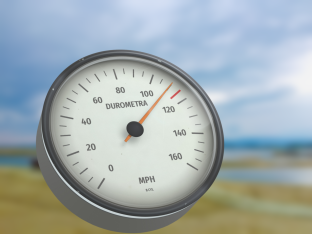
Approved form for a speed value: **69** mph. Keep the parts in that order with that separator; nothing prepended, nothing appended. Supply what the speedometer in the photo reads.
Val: **110** mph
